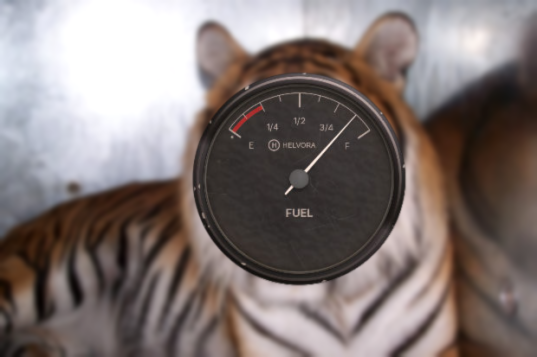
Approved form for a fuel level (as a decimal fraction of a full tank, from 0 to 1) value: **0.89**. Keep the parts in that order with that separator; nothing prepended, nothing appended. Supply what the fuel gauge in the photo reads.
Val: **0.875**
